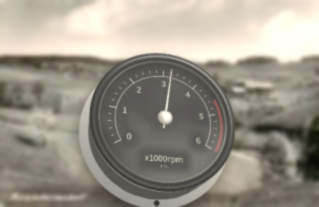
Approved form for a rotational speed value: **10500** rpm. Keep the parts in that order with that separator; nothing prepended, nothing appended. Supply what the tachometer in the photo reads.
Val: **3200** rpm
